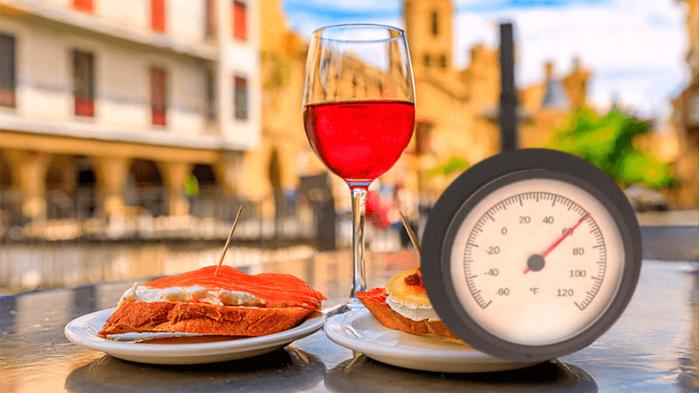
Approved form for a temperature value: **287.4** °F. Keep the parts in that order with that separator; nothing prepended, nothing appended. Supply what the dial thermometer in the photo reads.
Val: **60** °F
